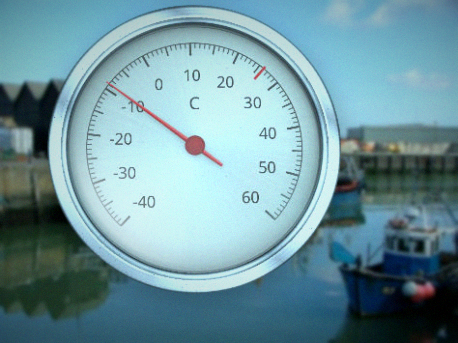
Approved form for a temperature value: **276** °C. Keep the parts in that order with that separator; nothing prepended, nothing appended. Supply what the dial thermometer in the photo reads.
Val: **-9** °C
